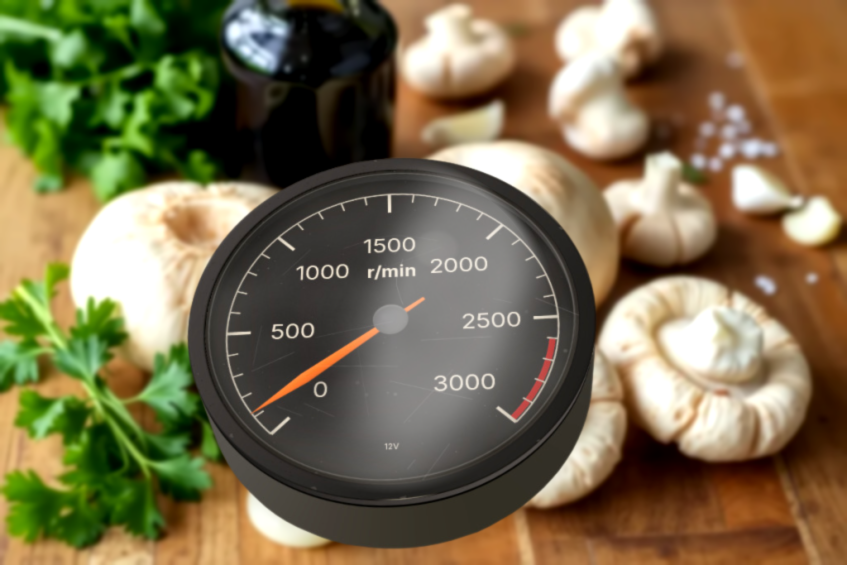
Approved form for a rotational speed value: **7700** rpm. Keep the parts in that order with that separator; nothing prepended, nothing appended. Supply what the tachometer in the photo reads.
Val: **100** rpm
